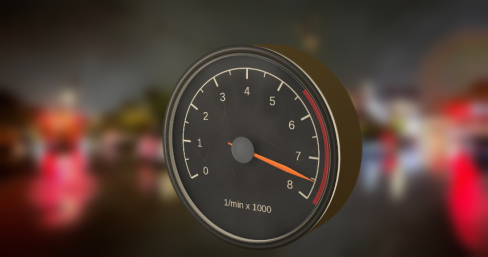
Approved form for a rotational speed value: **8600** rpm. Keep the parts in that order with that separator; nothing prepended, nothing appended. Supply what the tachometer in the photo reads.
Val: **7500** rpm
